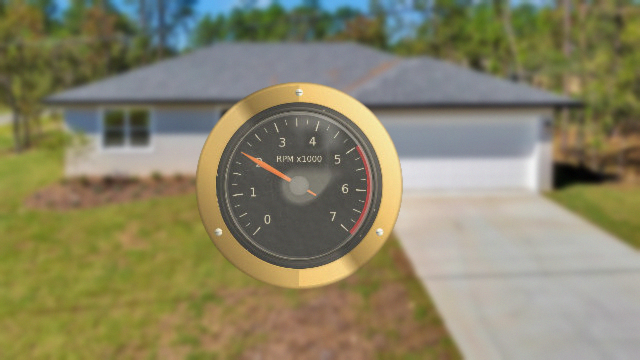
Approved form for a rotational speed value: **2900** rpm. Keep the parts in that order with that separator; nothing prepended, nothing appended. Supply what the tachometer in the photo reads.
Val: **2000** rpm
